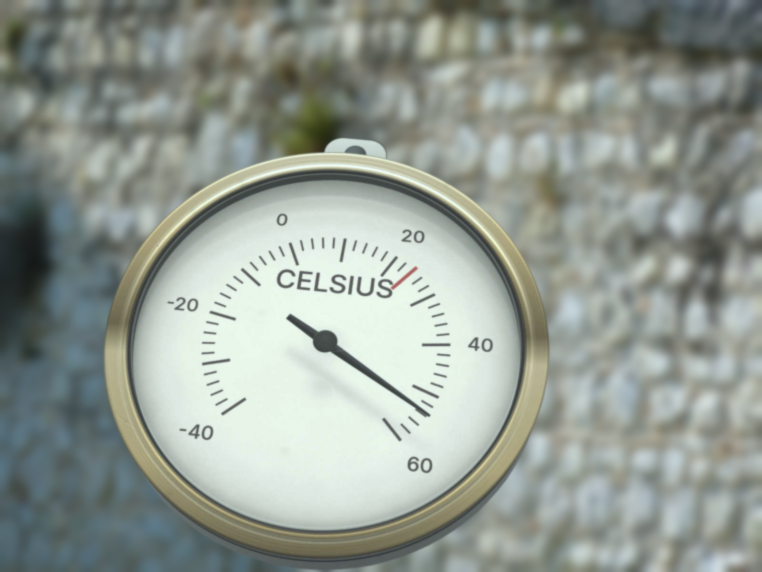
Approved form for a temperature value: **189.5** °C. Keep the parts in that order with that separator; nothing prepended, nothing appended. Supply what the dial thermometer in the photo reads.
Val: **54** °C
